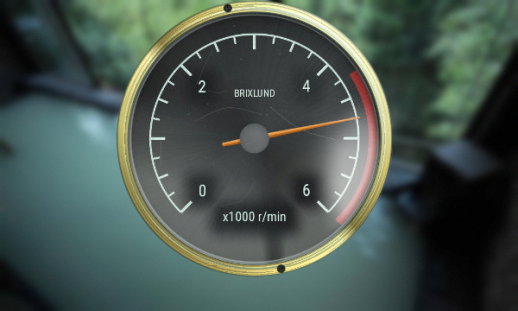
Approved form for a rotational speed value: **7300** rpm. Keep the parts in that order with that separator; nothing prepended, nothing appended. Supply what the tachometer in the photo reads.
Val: **4750** rpm
